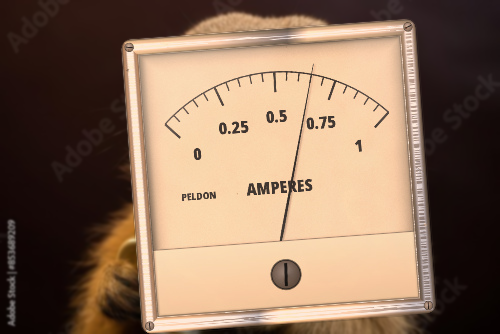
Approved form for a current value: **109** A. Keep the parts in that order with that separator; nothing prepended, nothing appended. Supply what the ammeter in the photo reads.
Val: **0.65** A
